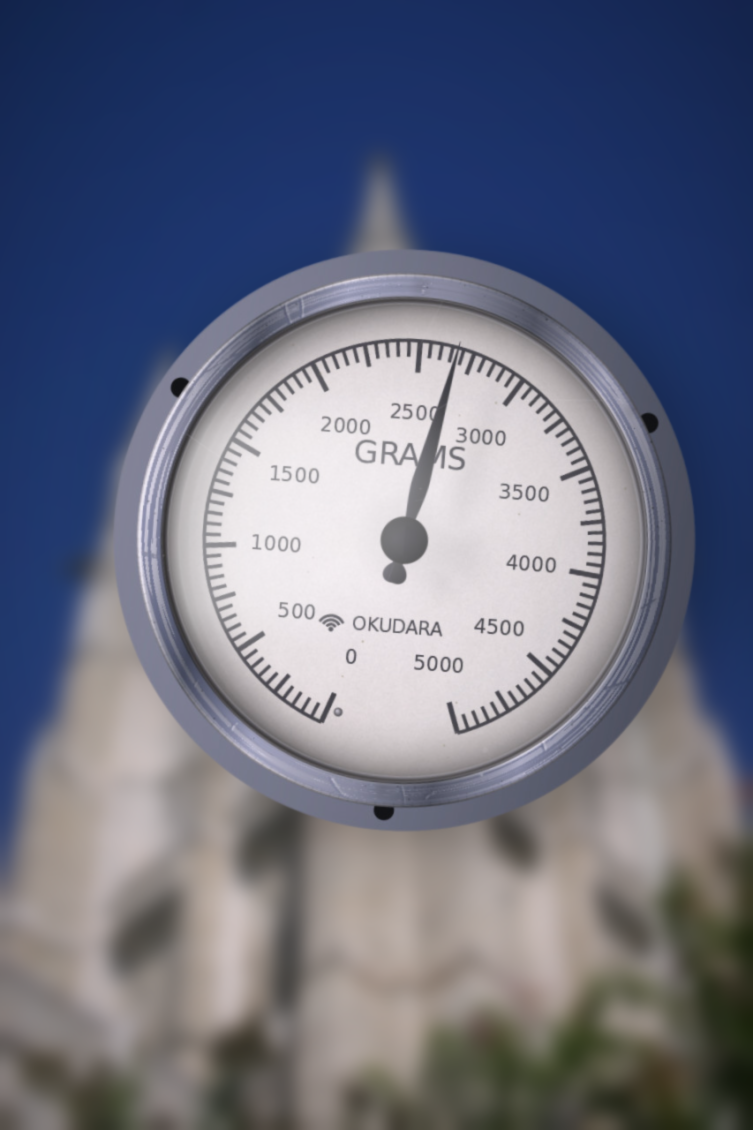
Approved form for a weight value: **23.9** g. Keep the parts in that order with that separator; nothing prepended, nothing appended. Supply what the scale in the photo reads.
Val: **2675** g
